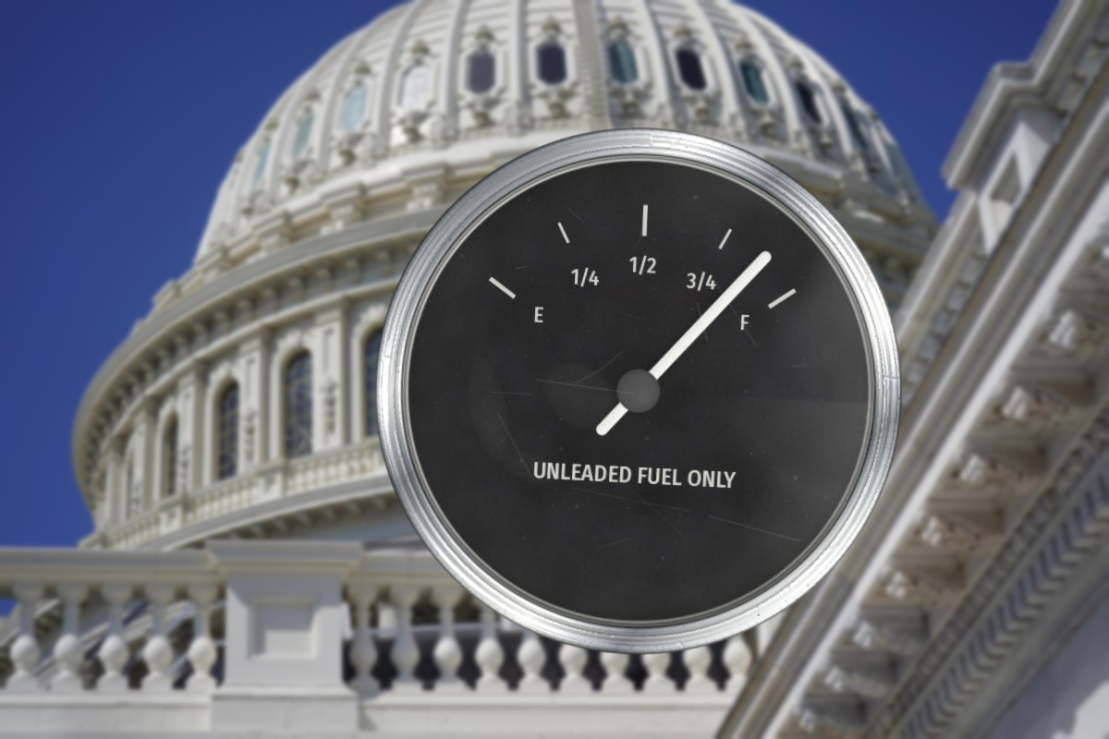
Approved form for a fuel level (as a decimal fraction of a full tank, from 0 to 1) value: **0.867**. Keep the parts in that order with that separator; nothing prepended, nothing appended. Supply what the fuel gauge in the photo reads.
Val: **0.875**
